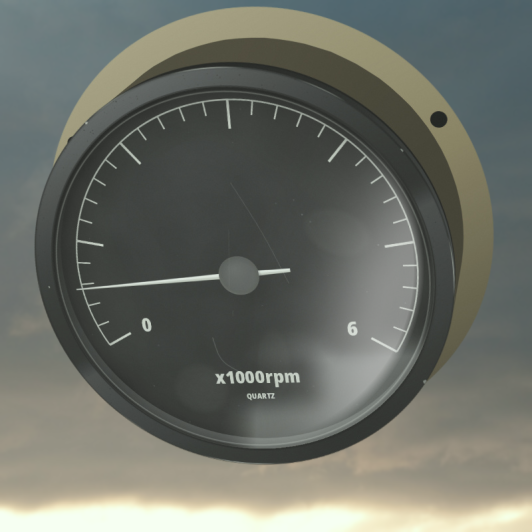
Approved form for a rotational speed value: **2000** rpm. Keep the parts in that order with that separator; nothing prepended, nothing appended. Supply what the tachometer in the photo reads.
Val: **600** rpm
